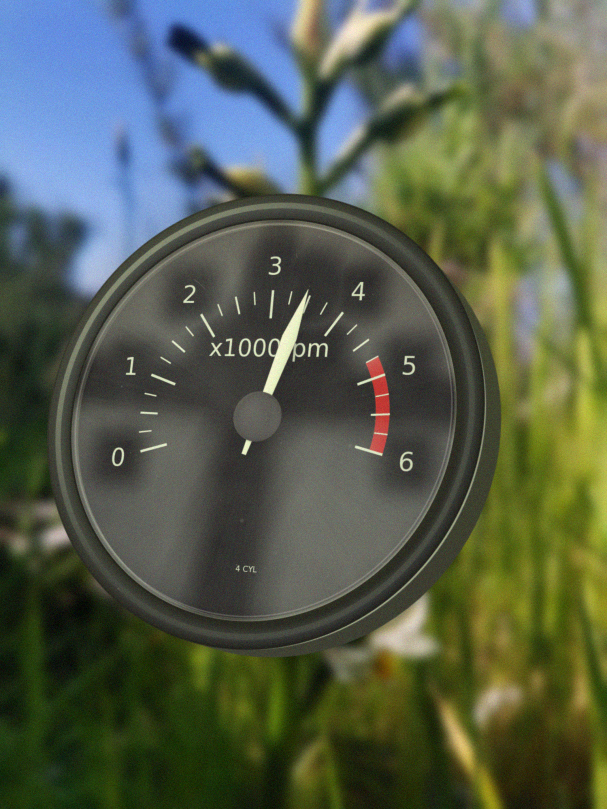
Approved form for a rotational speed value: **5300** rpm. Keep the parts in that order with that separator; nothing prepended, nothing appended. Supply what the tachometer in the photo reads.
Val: **3500** rpm
